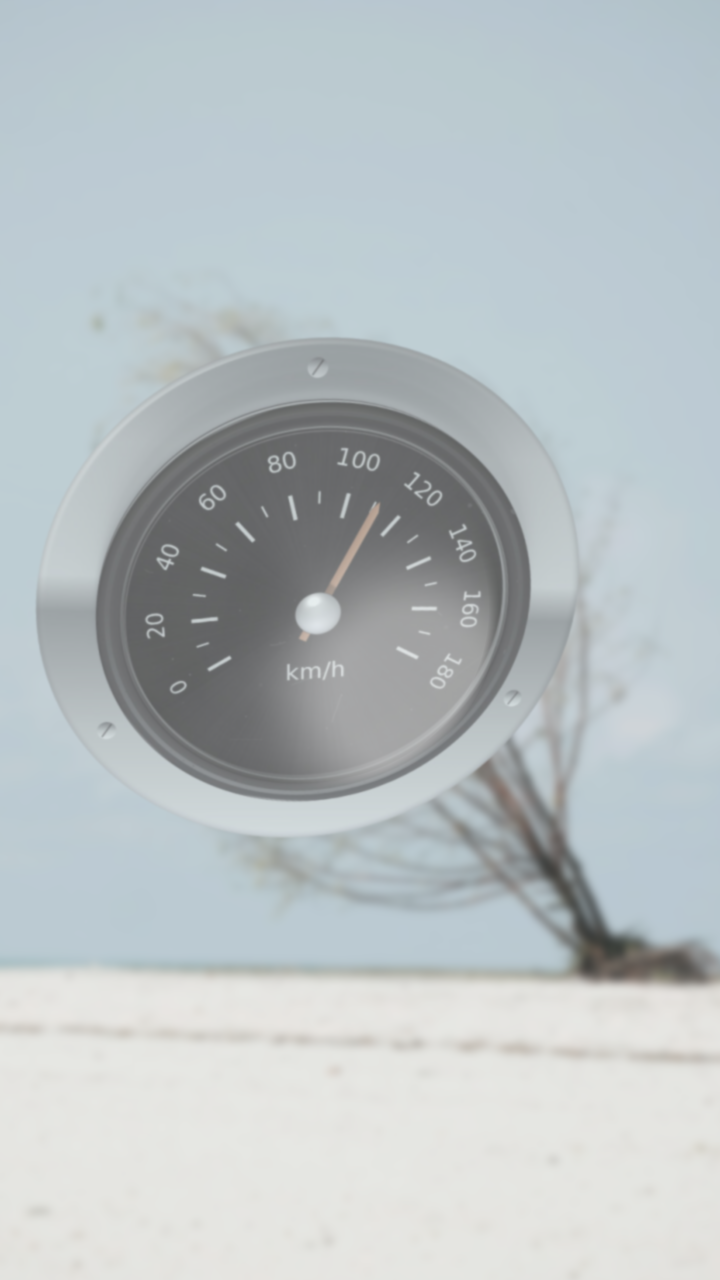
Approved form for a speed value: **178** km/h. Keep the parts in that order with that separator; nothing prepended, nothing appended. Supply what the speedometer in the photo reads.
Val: **110** km/h
